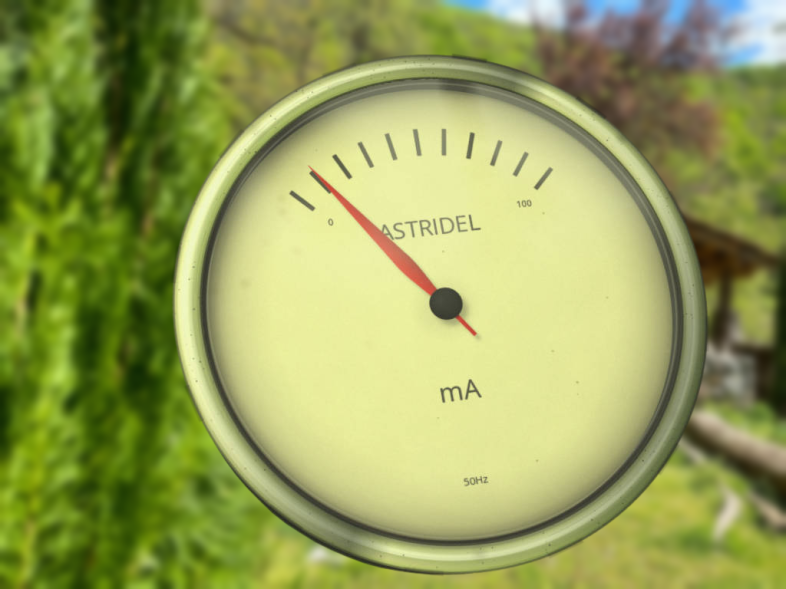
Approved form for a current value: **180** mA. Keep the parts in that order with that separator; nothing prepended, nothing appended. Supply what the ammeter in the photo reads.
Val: **10** mA
